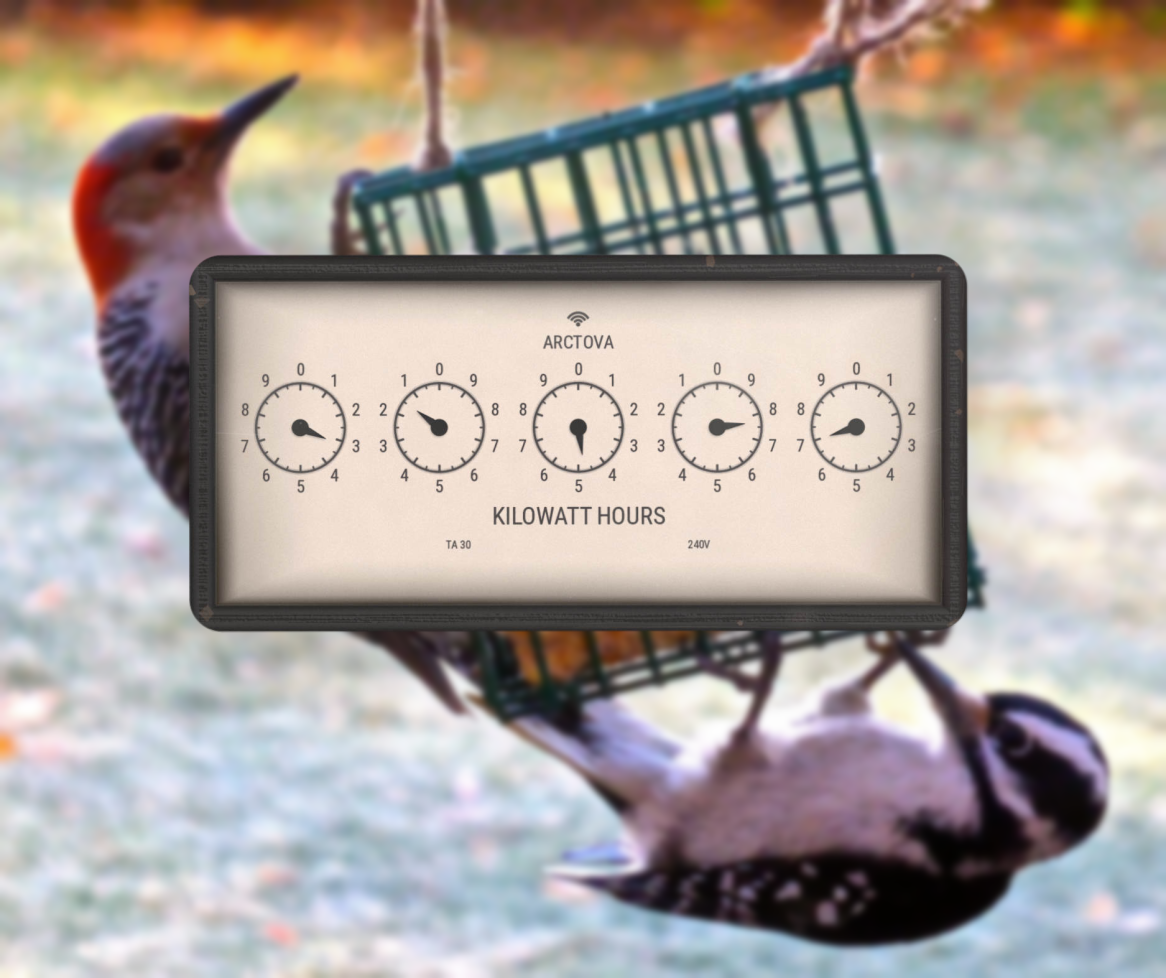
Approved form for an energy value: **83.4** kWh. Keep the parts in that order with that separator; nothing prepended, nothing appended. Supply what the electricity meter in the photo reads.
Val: **31477** kWh
